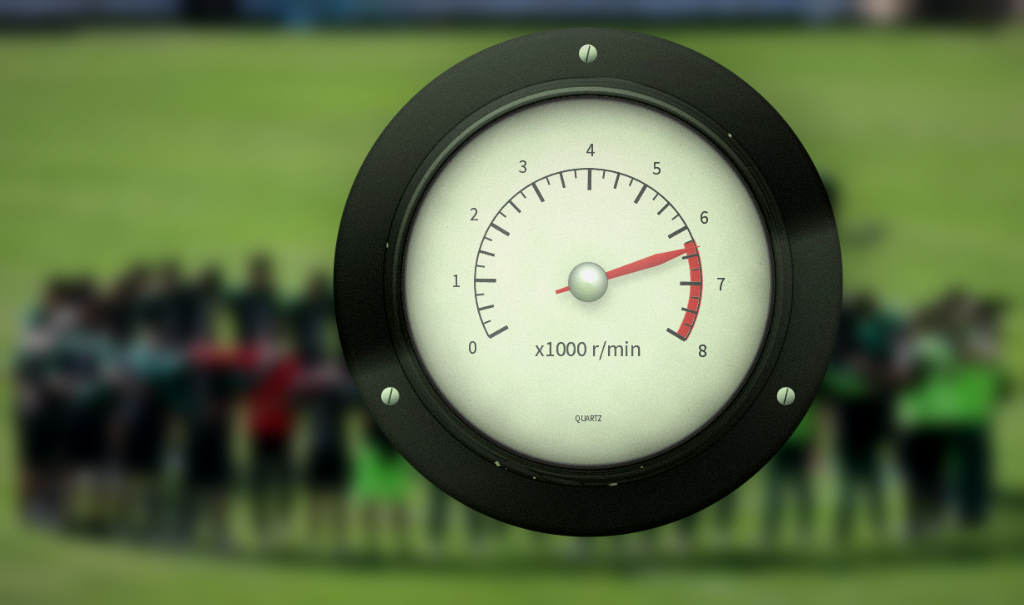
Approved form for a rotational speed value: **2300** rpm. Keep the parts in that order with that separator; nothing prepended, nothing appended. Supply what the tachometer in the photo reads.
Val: **6375** rpm
